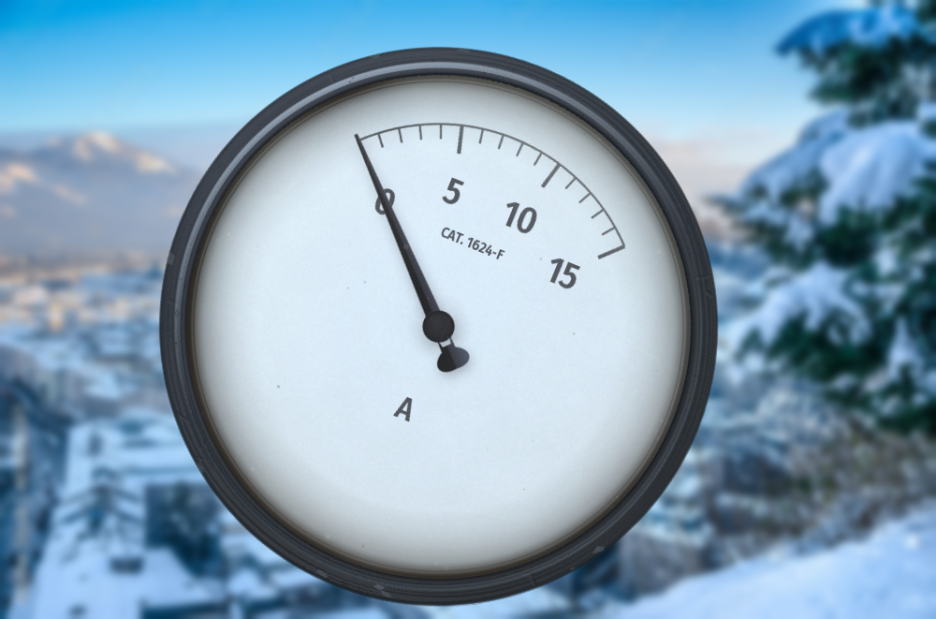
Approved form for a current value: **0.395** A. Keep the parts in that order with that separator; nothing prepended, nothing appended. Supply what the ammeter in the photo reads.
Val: **0** A
